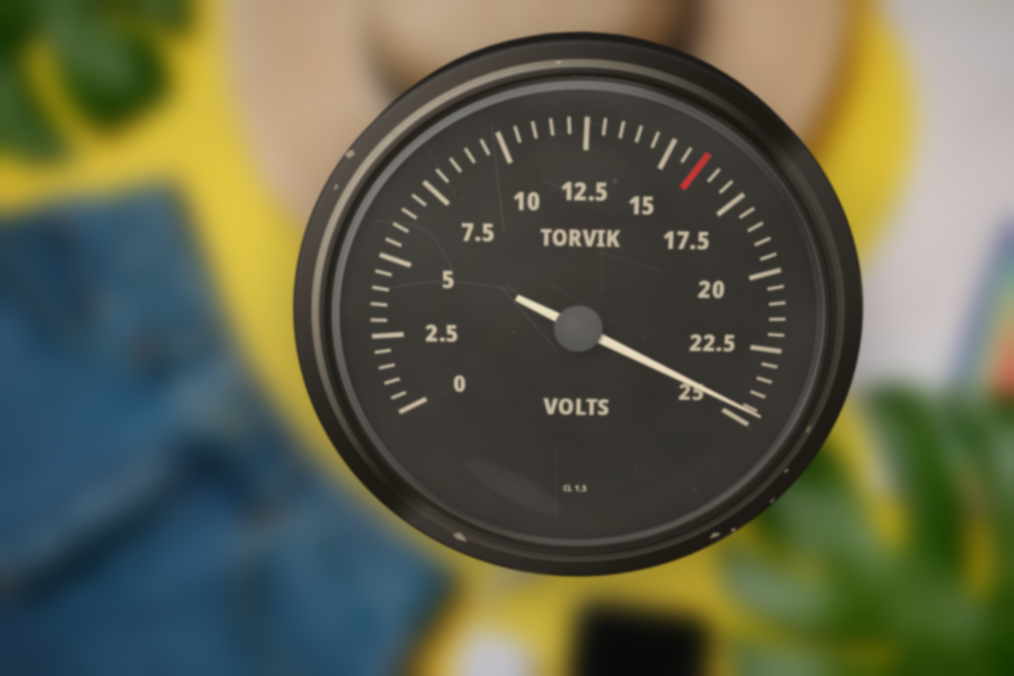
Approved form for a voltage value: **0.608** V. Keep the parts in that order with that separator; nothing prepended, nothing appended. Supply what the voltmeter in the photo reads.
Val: **24.5** V
